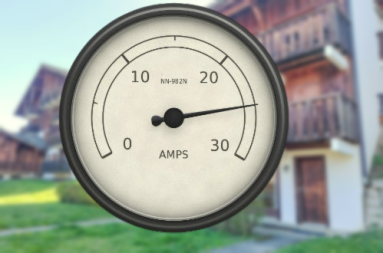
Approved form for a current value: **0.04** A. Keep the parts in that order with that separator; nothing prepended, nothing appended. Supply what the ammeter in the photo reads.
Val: **25** A
